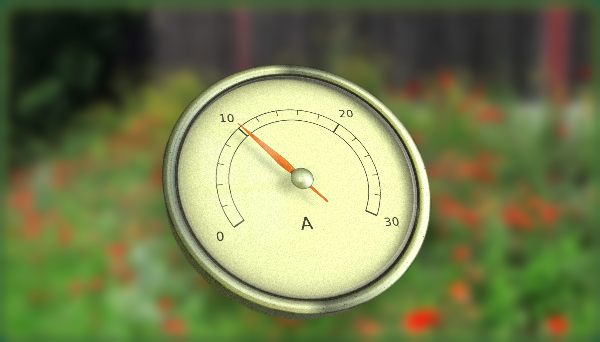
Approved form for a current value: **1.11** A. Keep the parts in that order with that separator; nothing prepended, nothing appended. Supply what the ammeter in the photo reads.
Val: **10** A
